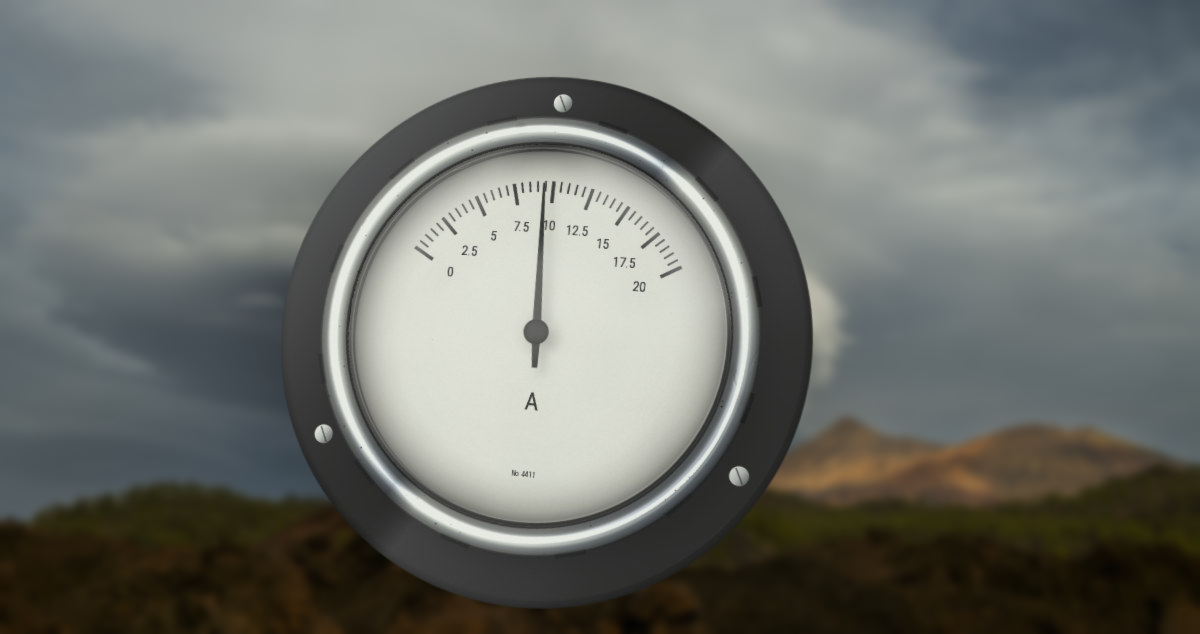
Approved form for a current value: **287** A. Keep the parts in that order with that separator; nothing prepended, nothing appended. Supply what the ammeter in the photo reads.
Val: **9.5** A
